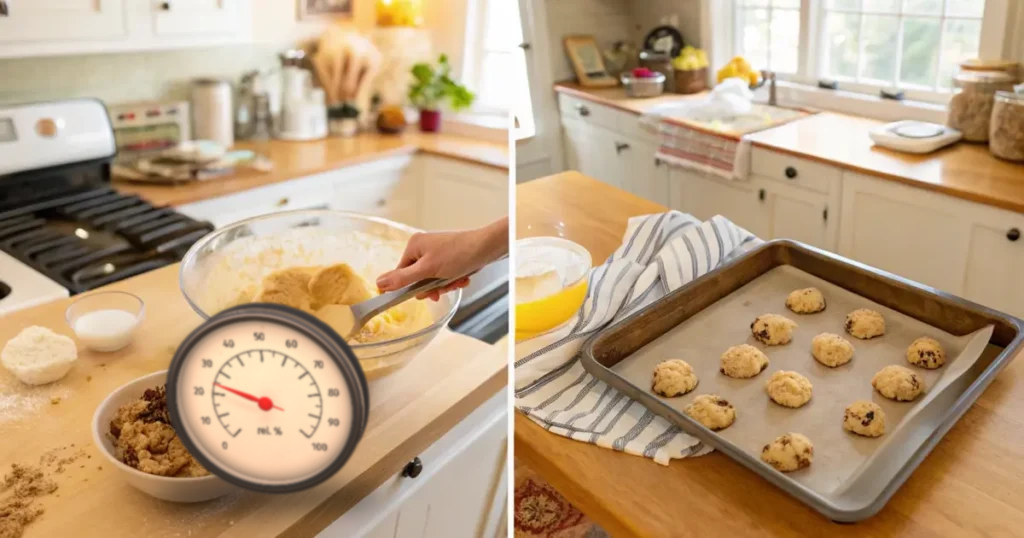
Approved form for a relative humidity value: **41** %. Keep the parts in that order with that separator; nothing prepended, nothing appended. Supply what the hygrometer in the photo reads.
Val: **25** %
